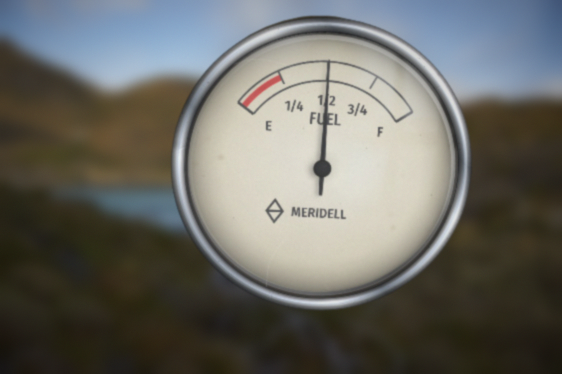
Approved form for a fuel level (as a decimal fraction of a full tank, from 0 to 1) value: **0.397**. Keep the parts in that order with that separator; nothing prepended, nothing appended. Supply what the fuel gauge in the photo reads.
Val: **0.5**
